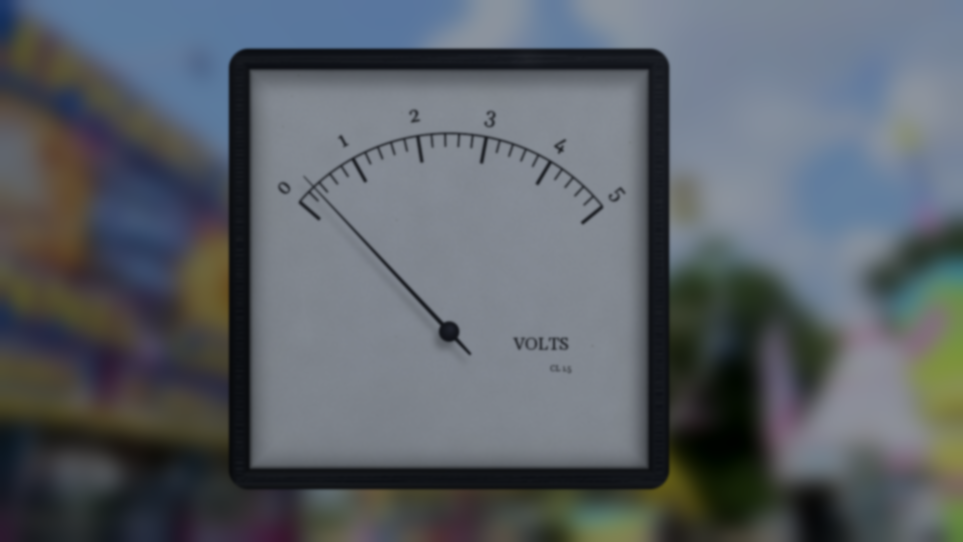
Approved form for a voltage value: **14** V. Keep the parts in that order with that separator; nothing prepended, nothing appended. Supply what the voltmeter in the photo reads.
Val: **0.3** V
